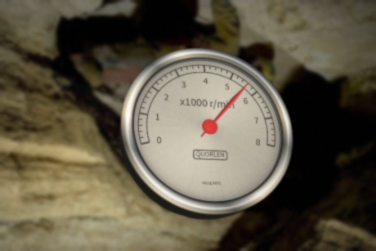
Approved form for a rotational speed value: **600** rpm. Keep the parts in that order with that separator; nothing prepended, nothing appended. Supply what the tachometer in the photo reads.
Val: **5600** rpm
